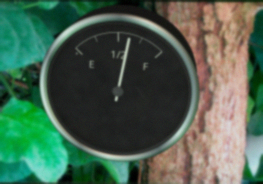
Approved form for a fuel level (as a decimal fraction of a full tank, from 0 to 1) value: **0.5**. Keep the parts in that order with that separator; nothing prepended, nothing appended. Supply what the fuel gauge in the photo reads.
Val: **0.625**
